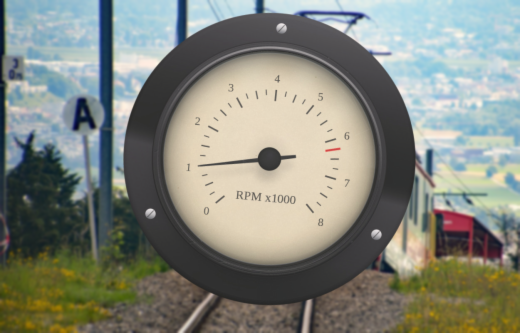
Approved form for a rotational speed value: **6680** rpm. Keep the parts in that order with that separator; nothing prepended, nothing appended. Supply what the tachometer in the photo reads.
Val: **1000** rpm
